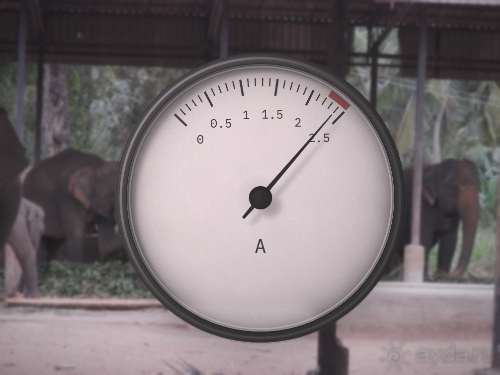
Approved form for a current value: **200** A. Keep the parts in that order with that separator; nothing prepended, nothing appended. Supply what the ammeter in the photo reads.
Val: **2.4** A
